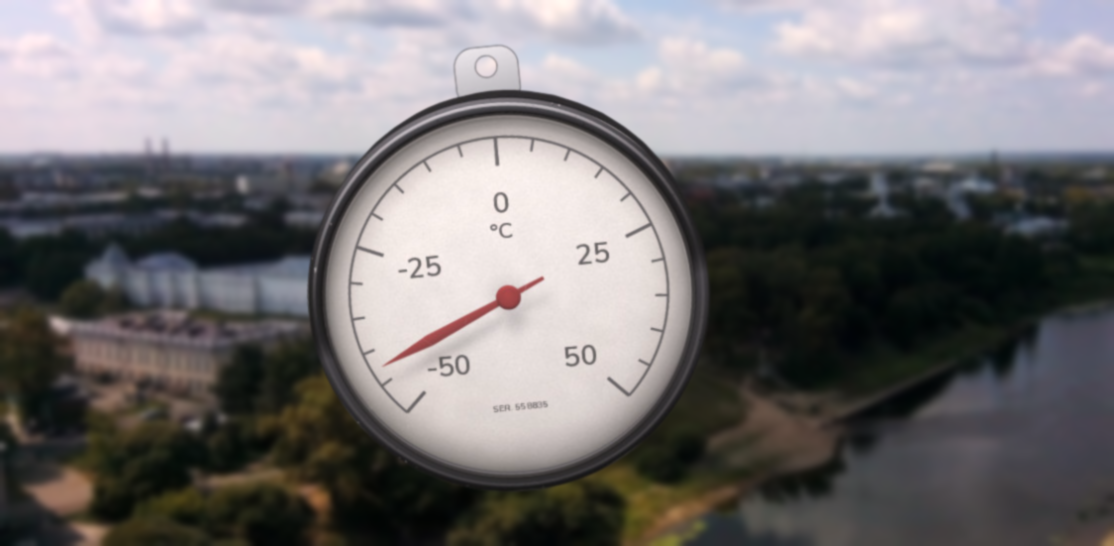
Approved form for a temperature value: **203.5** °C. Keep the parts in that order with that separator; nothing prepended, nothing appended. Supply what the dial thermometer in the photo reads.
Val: **-42.5** °C
